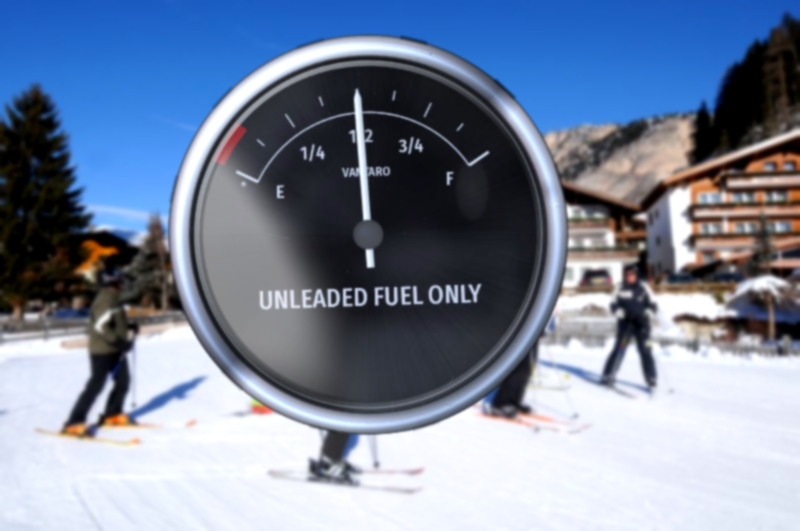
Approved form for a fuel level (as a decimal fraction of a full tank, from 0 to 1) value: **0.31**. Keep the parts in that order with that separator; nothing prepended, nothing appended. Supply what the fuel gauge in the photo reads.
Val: **0.5**
